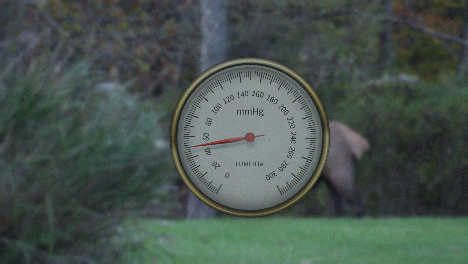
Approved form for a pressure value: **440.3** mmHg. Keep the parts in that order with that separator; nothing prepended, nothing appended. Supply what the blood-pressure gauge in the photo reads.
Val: **50** mmHg
